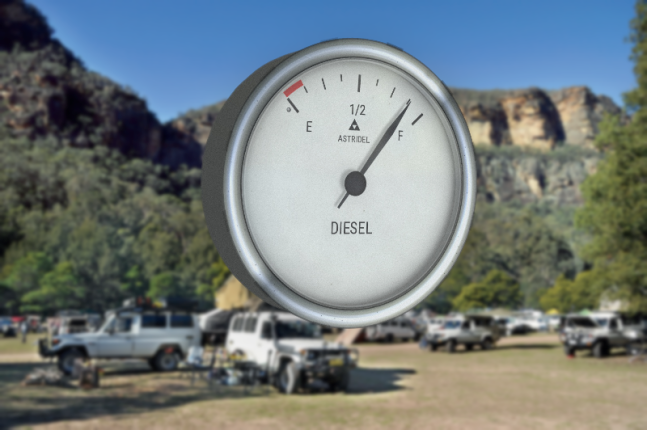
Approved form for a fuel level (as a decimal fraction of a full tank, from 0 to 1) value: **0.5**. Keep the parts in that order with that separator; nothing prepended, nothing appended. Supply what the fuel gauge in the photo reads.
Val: **0.875**
